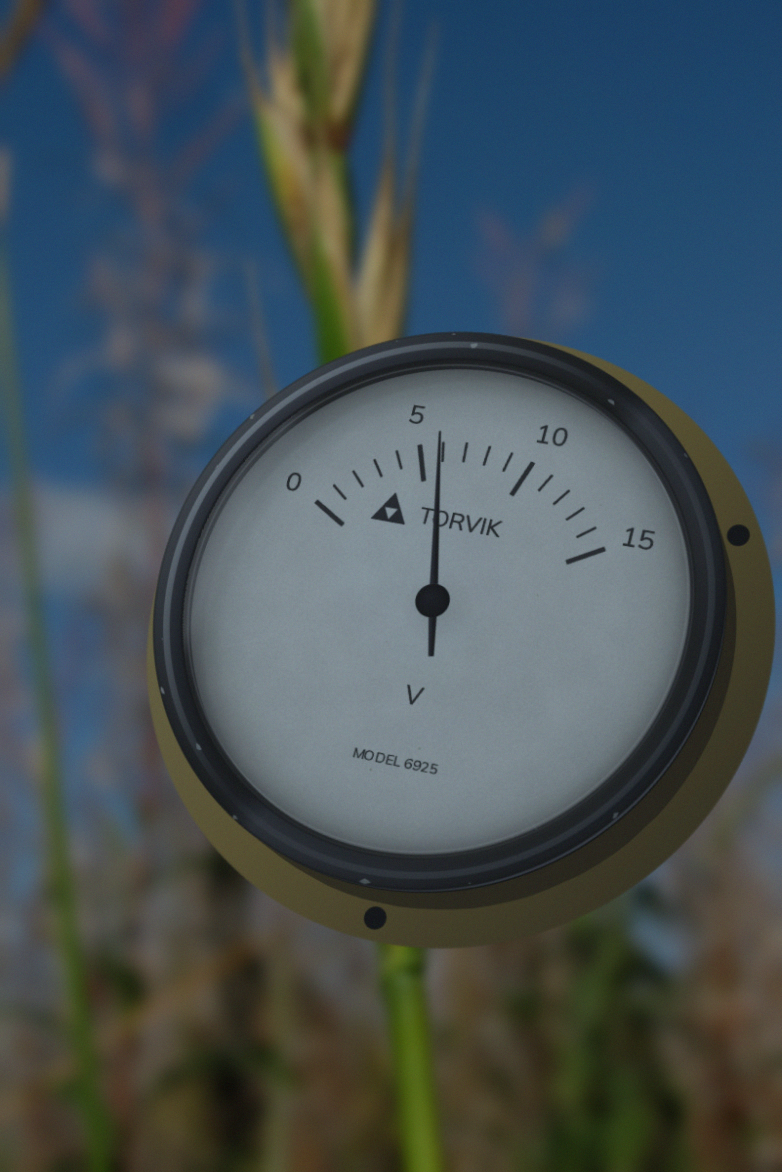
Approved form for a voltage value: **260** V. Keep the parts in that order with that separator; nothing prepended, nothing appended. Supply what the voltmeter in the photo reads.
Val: **6** V
